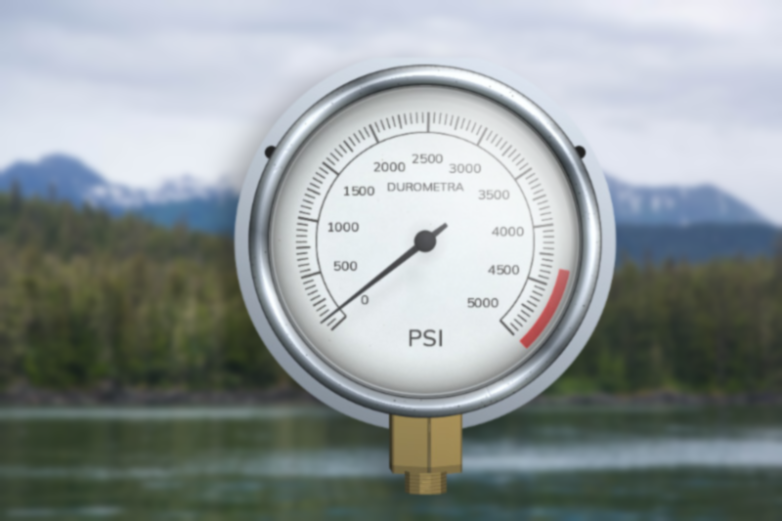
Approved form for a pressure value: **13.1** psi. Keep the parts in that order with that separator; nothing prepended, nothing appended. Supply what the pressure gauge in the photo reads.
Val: **100** psi
